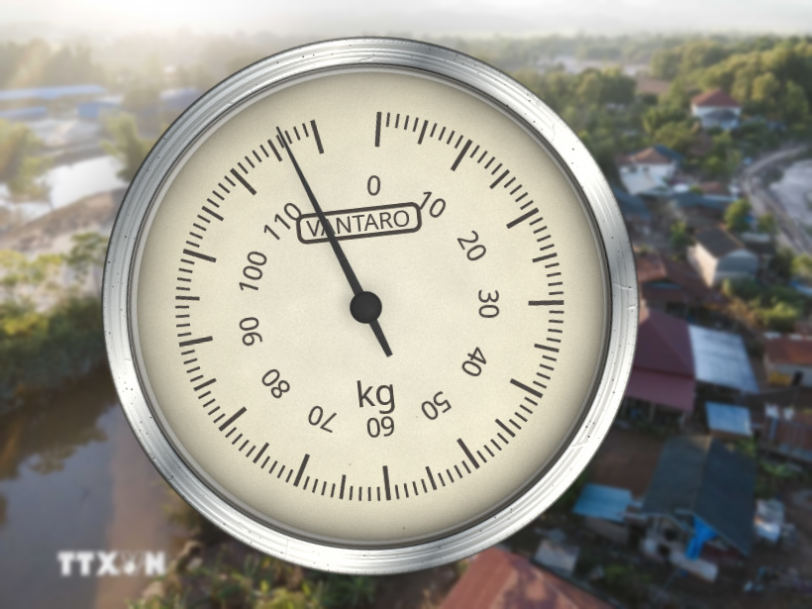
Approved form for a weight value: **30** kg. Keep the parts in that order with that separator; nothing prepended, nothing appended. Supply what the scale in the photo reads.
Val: **116.5** kg
